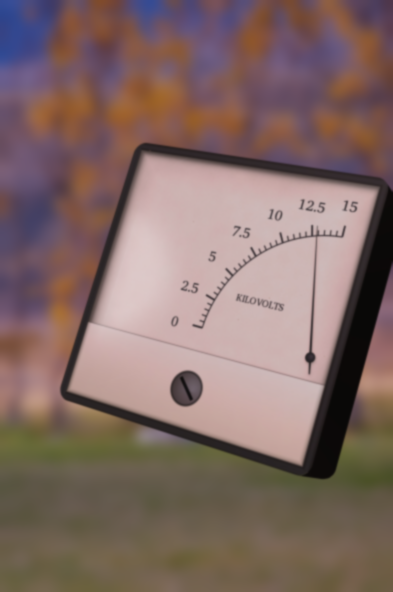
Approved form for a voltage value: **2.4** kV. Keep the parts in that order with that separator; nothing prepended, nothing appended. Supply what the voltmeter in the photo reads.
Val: **13** kV
